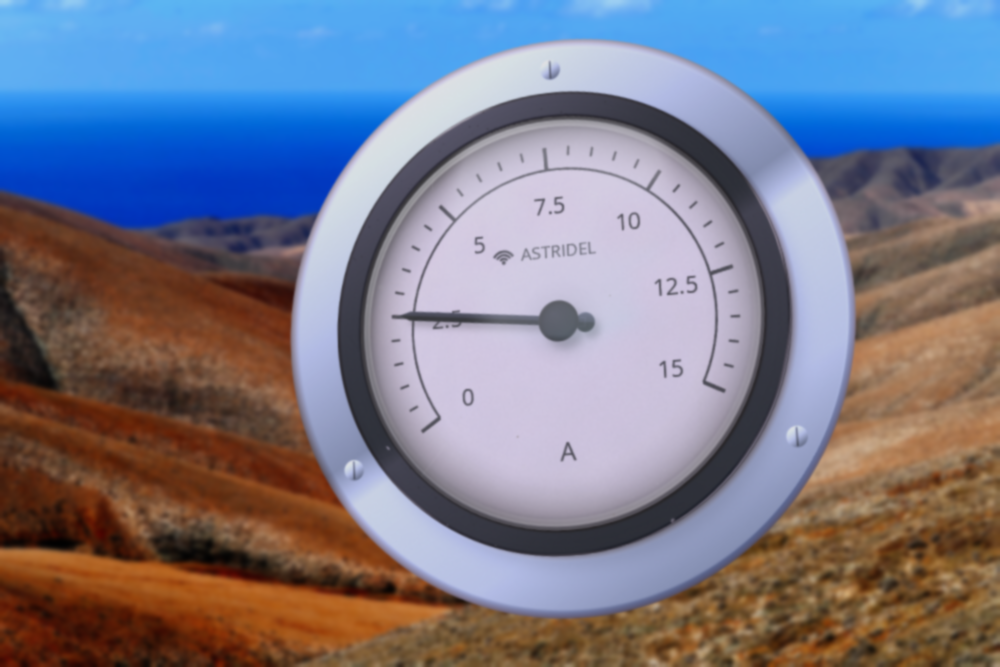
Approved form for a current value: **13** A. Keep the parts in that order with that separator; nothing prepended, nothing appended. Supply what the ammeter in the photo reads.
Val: **2.5** A
